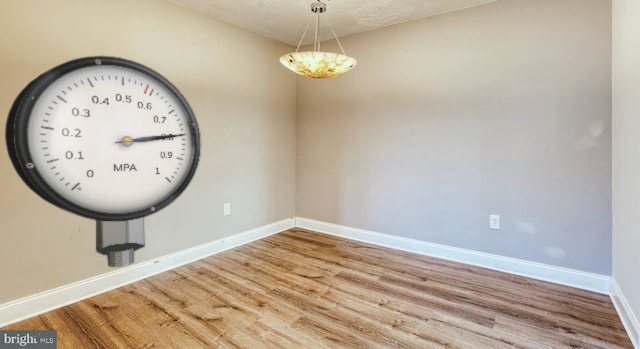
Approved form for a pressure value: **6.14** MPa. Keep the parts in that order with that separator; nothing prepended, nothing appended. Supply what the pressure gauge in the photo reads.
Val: **0.8** MPa
